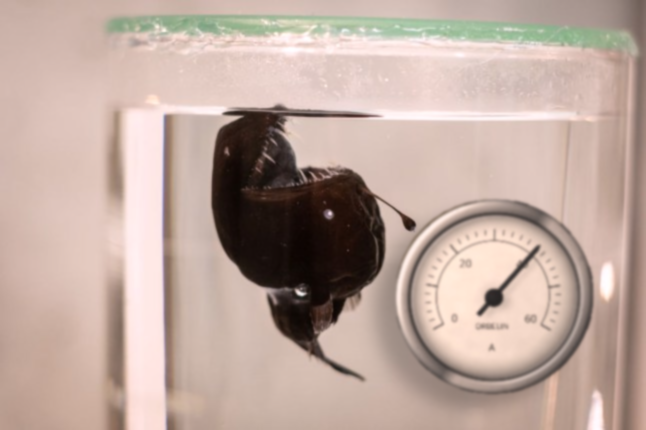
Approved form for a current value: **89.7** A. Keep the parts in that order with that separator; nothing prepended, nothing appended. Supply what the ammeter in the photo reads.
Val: **40** A
